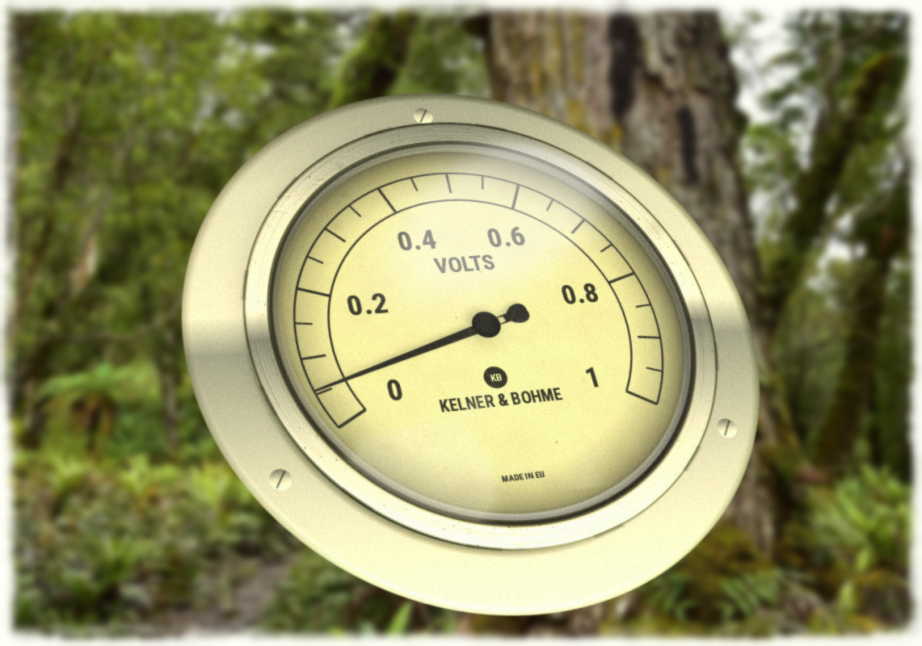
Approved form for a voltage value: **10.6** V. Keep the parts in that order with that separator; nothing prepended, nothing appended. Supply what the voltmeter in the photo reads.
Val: **0.05** V
